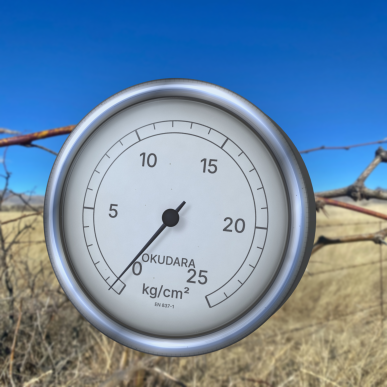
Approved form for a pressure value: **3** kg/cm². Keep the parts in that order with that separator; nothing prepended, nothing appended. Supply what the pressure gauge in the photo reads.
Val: **0.5** kg/cm²
